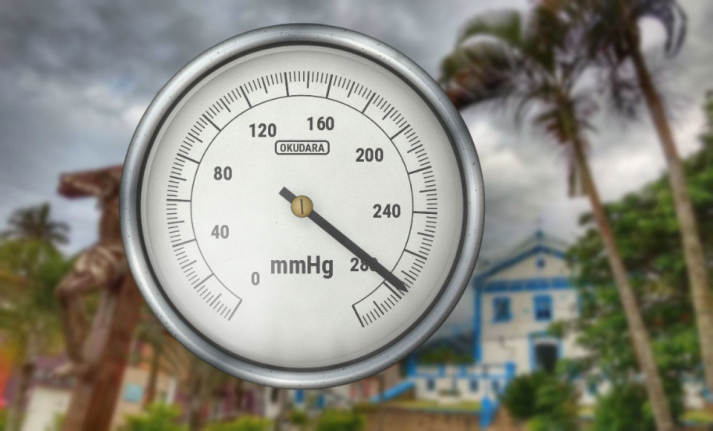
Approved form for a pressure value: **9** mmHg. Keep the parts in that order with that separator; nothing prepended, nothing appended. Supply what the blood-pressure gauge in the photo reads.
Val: **276** mmHg
